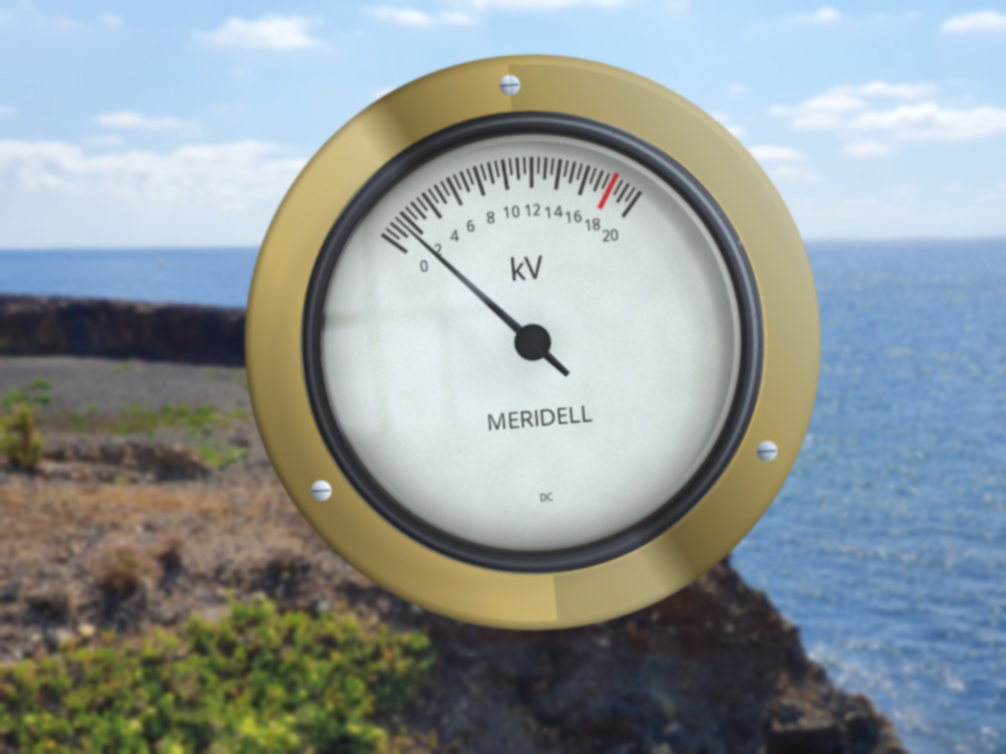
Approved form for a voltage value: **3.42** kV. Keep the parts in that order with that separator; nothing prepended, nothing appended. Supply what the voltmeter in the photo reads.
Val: **1.5** kV
